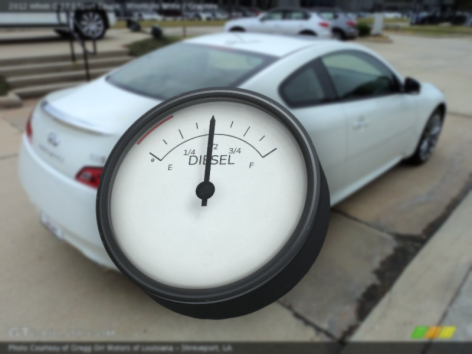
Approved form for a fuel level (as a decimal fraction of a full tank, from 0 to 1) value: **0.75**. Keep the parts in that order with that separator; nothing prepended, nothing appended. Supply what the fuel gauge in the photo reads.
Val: **0.5**
